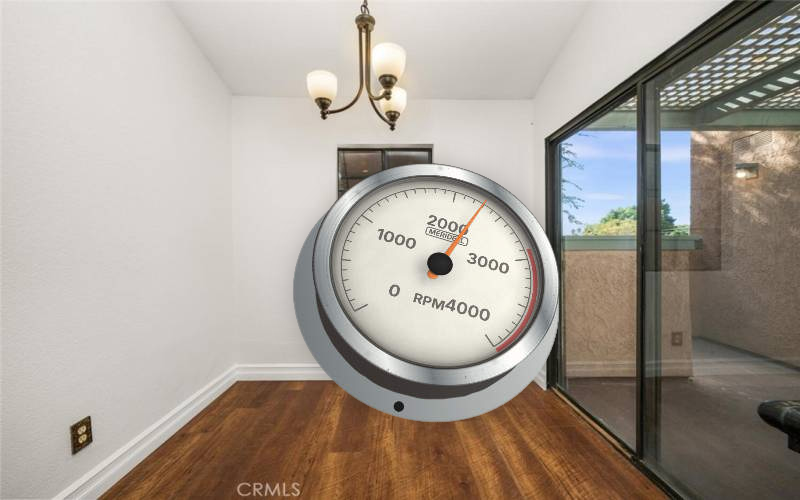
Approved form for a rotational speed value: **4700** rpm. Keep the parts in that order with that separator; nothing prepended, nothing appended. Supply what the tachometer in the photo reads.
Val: **2300** rpm
